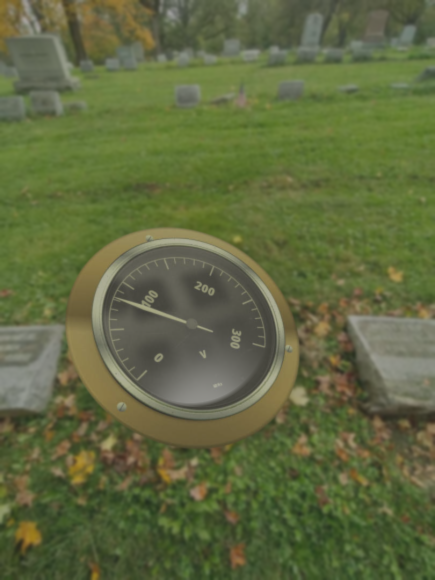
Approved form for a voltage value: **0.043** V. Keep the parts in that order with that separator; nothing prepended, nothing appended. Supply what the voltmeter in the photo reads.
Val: **80** V
